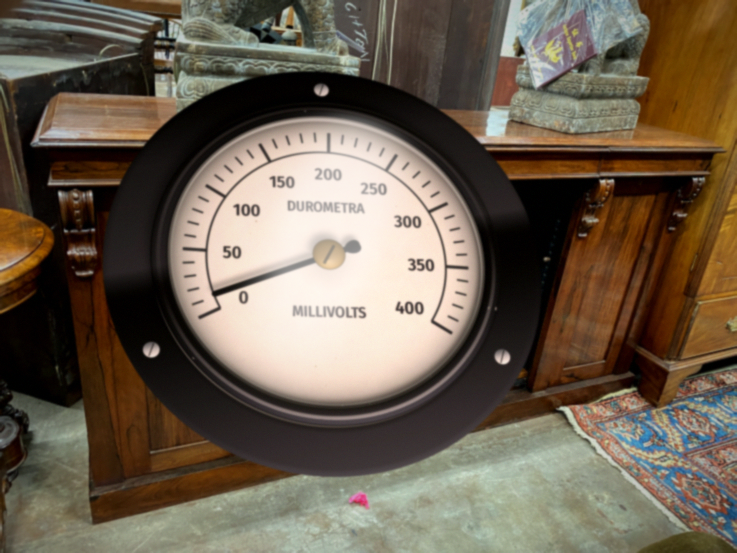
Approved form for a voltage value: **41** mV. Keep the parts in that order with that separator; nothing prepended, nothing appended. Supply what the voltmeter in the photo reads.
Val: **10** mV
